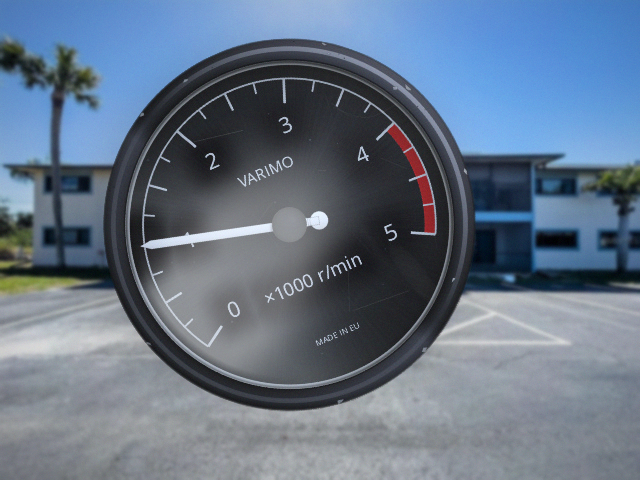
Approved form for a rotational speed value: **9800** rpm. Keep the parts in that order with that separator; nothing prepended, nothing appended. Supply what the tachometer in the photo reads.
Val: **1000** rpm
